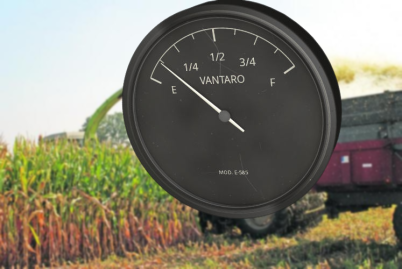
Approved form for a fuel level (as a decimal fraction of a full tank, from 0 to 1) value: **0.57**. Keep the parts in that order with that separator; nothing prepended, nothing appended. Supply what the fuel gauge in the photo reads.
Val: **0.125**
